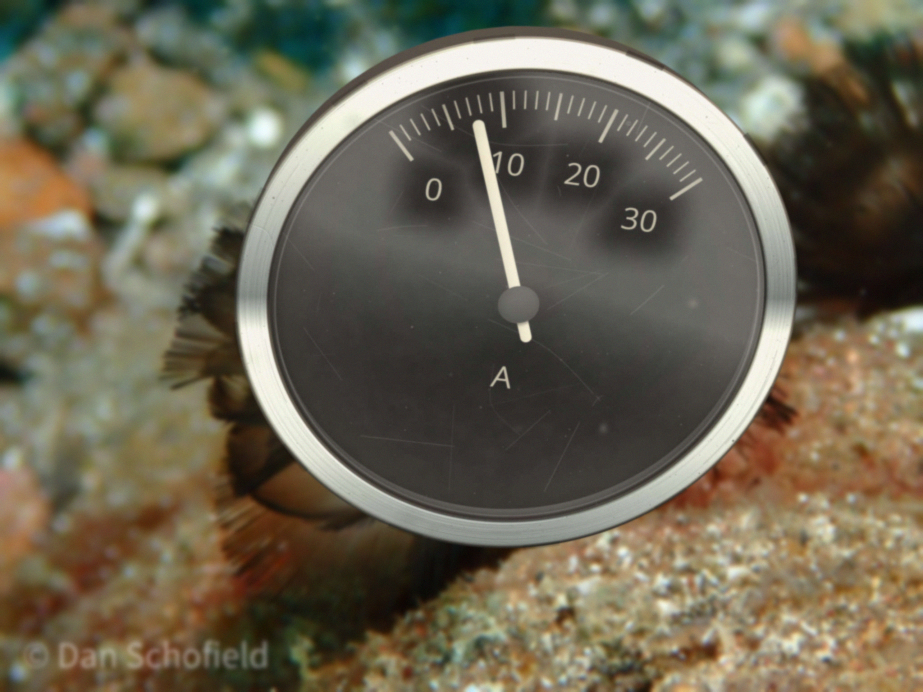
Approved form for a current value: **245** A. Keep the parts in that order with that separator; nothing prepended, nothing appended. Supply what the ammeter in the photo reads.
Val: **7.5** A
